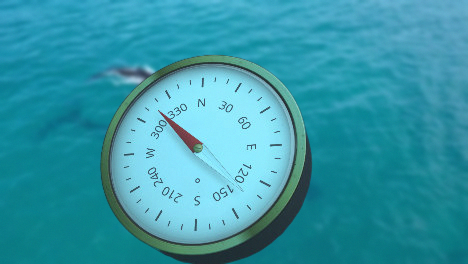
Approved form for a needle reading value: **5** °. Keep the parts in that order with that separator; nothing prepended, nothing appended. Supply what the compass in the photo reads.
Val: **315** °
